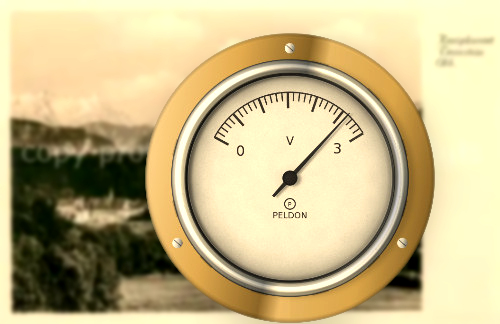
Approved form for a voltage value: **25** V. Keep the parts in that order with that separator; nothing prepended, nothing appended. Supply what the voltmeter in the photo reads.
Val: **2.6** V
